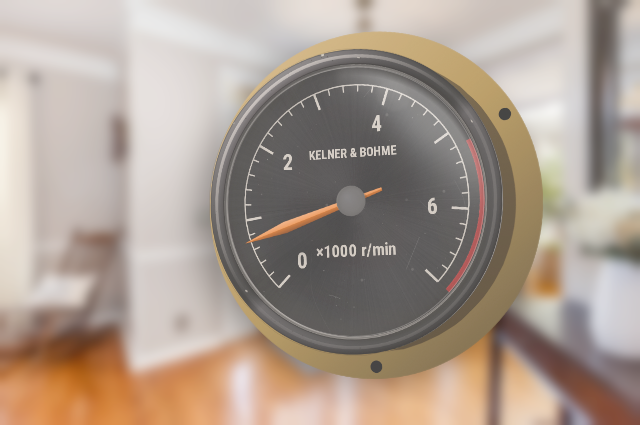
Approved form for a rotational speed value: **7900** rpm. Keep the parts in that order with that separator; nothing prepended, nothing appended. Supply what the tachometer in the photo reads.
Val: **700** rpm
